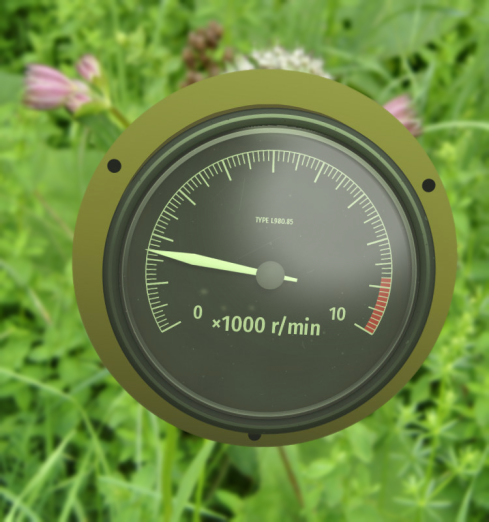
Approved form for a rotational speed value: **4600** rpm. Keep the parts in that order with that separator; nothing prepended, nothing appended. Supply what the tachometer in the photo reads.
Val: **1700** rpm
